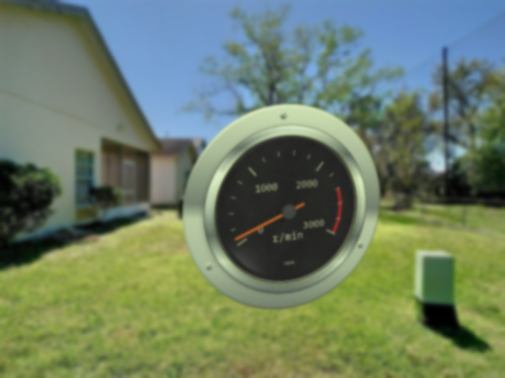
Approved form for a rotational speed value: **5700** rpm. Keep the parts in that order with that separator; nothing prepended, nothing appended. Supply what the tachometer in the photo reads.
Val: **100** rpm
